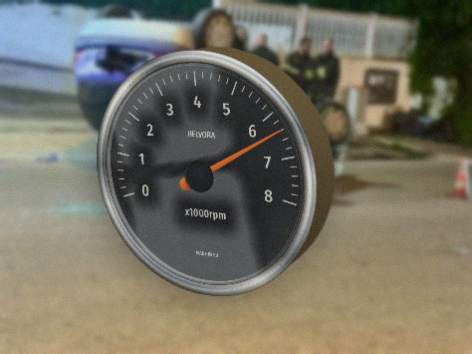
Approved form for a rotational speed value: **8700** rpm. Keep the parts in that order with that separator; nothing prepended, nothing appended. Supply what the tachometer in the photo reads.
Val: **6400** rpm
